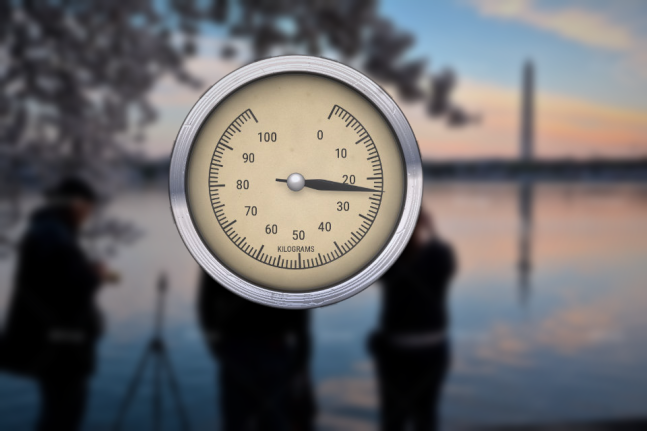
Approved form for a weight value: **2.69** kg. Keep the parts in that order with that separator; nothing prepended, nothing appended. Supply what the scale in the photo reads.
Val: **23** kg
